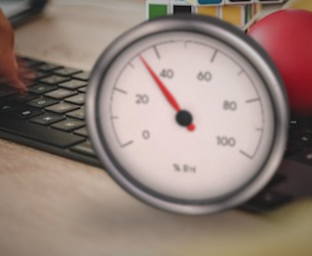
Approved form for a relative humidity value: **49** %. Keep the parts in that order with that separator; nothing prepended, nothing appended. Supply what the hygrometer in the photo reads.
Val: **35** %
